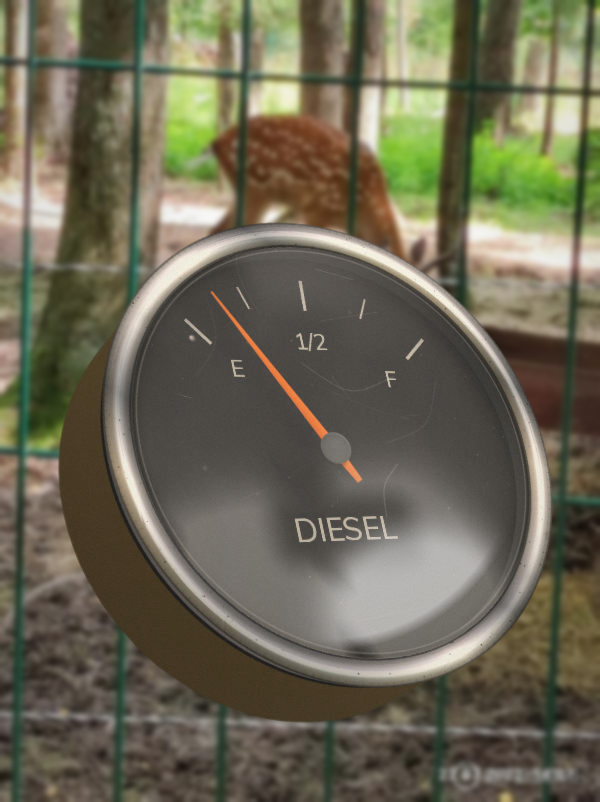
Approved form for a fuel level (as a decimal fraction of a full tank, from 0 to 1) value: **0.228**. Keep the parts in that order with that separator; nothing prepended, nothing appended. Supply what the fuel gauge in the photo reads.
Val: **0.125**
